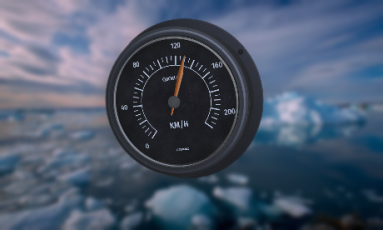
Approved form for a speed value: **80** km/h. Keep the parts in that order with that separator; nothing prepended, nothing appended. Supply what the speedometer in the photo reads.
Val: **130** km/h
